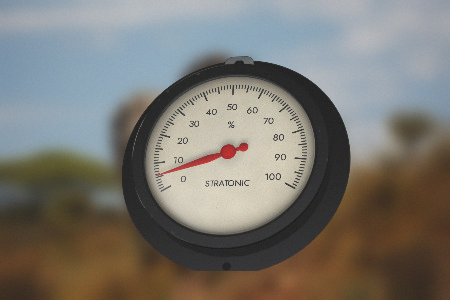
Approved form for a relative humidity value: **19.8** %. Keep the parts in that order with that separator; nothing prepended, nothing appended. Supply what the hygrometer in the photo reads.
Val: **5** %
